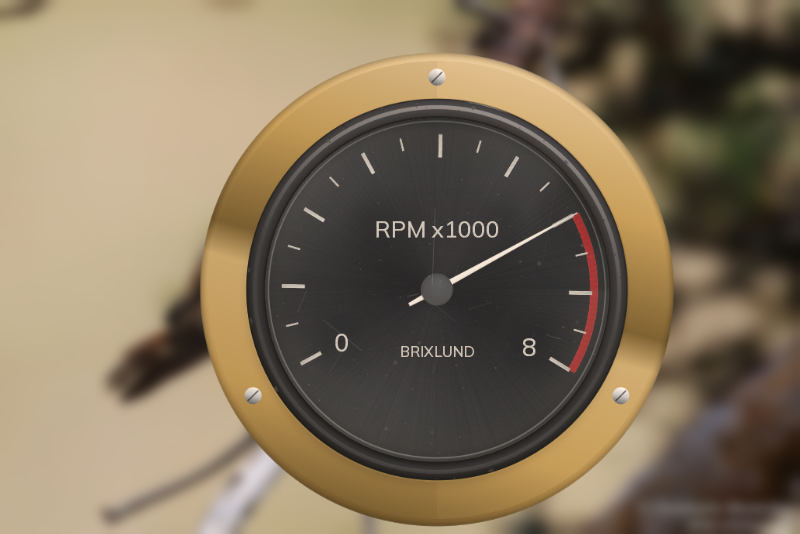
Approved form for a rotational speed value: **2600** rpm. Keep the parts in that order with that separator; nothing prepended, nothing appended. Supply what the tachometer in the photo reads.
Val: **6000** rpm
